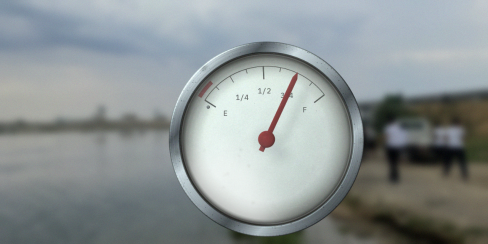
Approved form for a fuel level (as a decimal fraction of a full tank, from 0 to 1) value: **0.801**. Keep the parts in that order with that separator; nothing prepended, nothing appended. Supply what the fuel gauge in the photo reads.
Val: **0.75**
